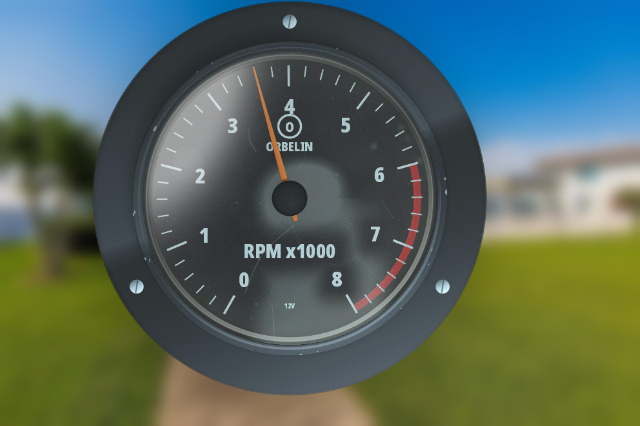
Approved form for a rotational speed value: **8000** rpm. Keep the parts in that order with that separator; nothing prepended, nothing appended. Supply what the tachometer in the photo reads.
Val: **3600** rpm
